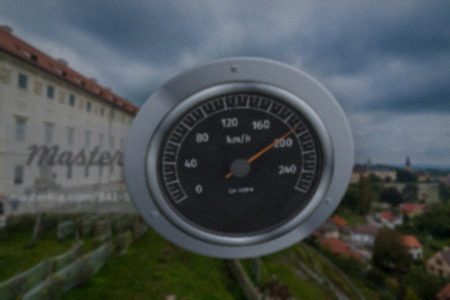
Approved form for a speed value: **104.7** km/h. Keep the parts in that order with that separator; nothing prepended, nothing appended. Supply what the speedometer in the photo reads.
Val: **190** km/h
